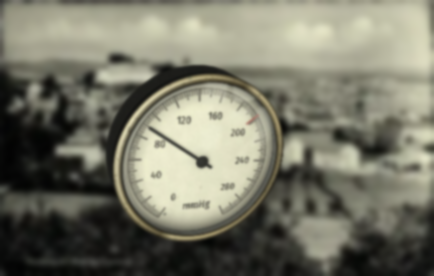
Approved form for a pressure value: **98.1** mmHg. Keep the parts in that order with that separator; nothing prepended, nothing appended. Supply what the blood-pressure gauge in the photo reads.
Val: **90** mmHg
